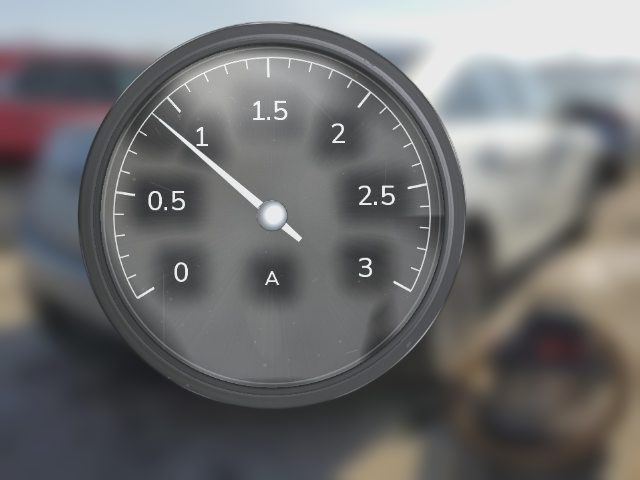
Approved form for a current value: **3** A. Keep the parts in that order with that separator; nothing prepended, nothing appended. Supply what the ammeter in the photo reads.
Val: **0.9** A
